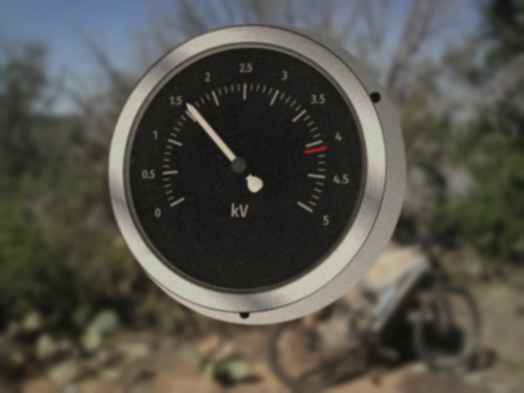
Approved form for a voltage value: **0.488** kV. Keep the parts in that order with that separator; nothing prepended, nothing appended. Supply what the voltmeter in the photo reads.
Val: **1.6** kV
